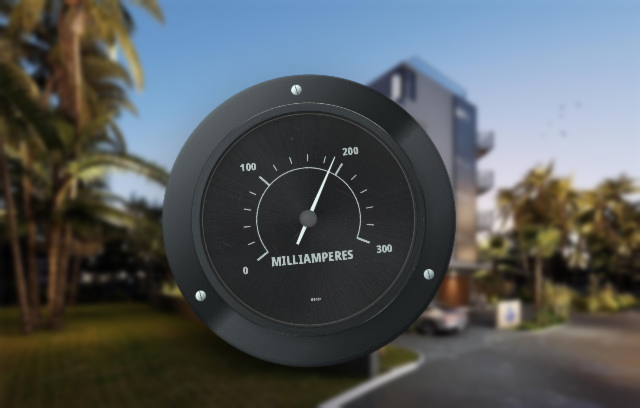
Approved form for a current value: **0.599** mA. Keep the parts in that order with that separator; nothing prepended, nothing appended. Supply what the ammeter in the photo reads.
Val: **190** mA
